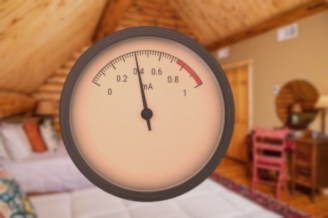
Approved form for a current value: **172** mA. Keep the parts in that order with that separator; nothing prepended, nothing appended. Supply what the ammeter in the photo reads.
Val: **0.4** mA
